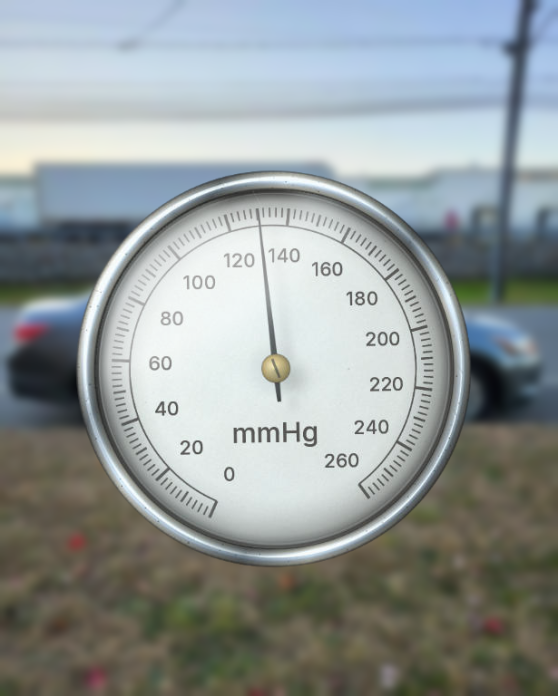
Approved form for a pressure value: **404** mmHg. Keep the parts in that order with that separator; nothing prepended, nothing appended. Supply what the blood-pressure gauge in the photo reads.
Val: **130** mmHg
